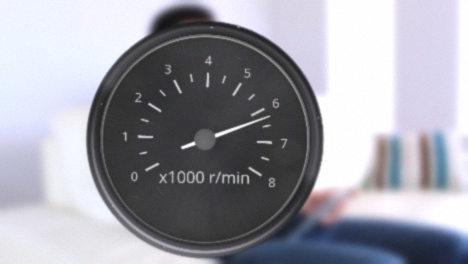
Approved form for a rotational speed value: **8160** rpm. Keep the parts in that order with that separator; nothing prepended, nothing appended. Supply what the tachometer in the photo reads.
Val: **6250** rpm
